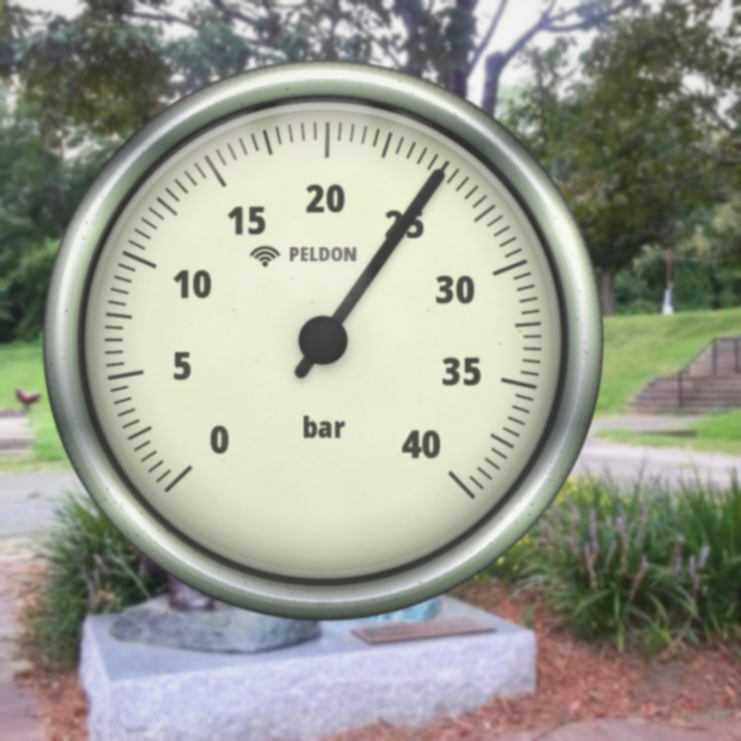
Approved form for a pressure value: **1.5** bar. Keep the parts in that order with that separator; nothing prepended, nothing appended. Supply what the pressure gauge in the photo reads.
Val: **25** bar
